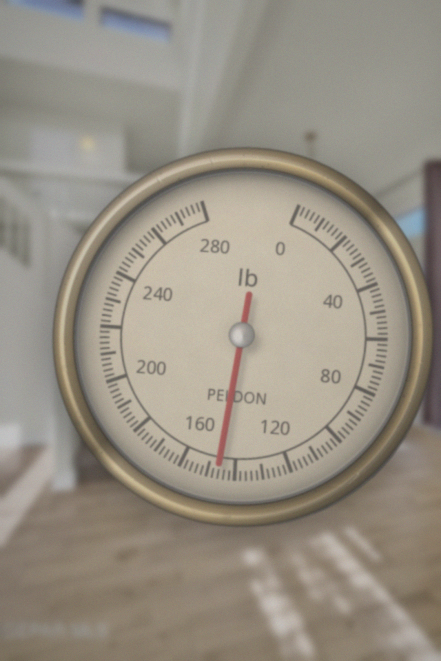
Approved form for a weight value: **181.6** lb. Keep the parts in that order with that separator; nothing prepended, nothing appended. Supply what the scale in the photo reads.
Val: **146** lb
